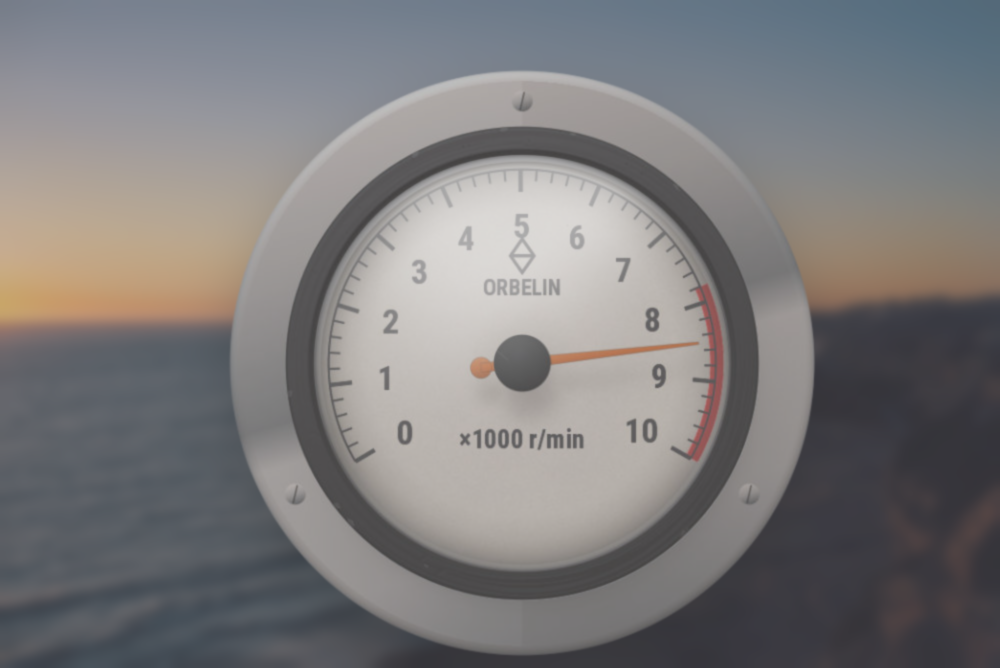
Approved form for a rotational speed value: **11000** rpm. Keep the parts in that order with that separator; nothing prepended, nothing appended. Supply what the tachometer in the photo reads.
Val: **8500** rpm
